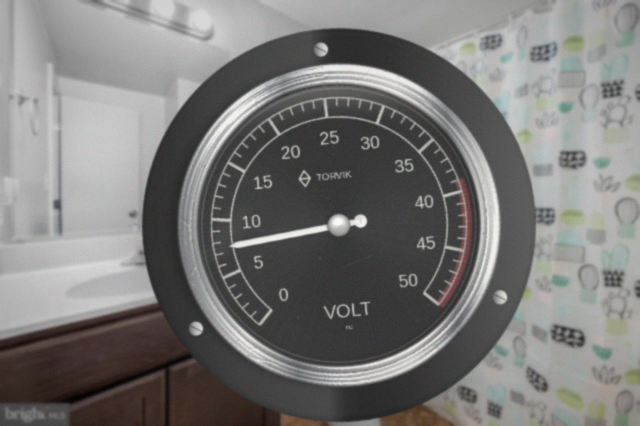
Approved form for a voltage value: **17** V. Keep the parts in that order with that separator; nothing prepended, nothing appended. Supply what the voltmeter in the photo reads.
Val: **7.5** V
